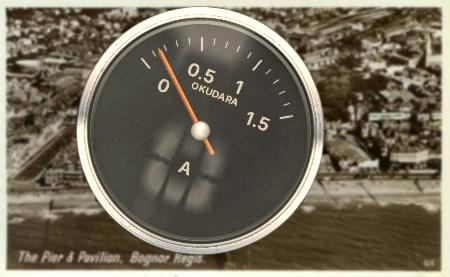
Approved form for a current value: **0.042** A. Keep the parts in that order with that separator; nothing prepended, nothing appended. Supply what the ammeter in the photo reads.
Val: **0.15** A
